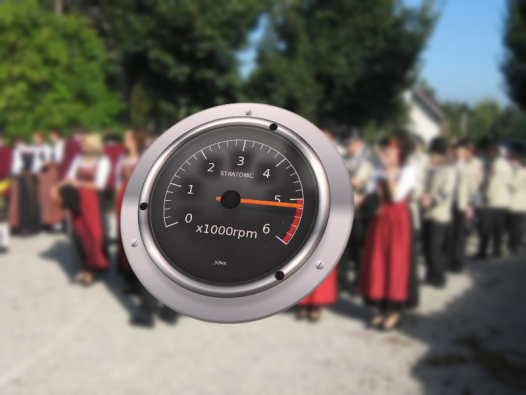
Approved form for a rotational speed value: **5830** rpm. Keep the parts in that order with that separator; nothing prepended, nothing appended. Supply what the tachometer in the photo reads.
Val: **5200** rpm
